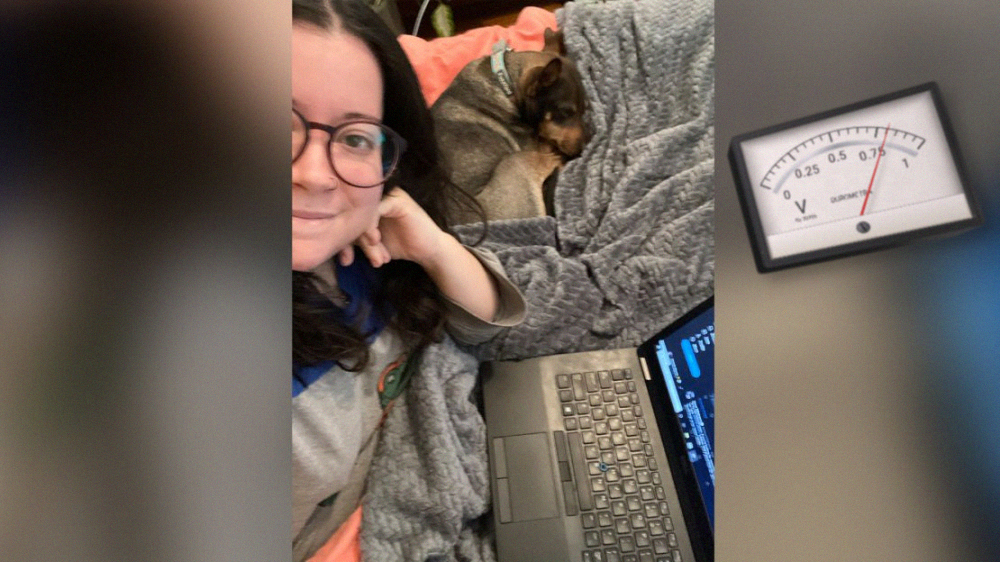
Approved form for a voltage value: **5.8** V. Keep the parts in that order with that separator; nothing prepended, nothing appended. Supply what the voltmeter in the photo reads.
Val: **0.8** V
